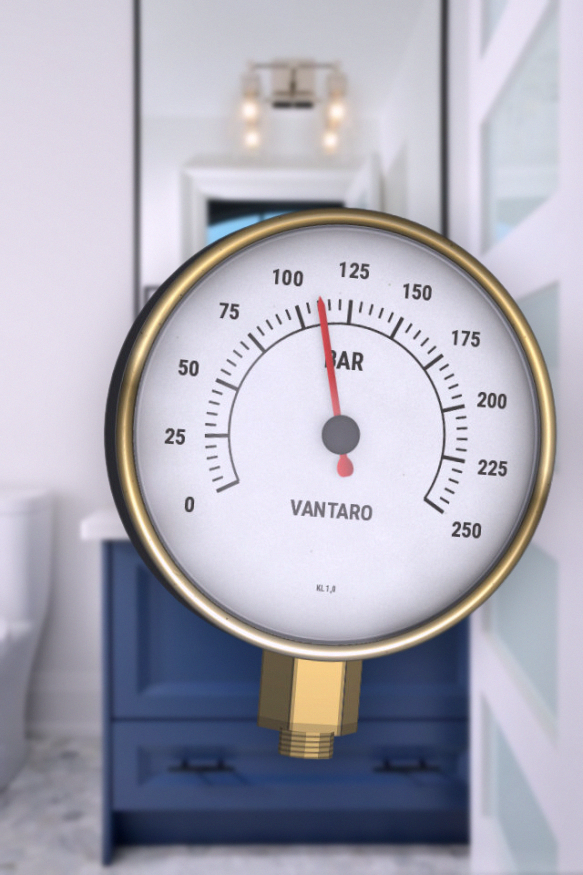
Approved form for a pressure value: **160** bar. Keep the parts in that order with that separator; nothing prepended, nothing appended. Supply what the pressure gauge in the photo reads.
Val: **110** bar
